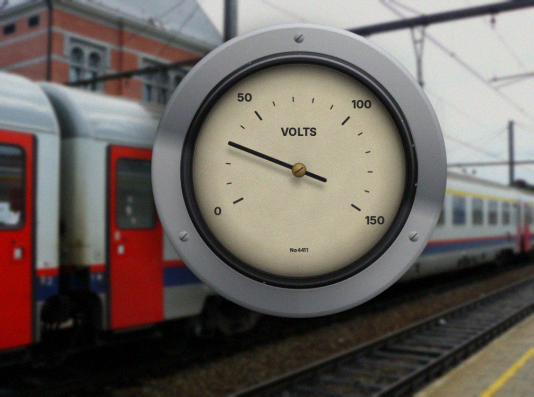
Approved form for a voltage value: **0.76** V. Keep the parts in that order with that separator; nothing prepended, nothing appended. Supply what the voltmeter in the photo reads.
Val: **30** V
